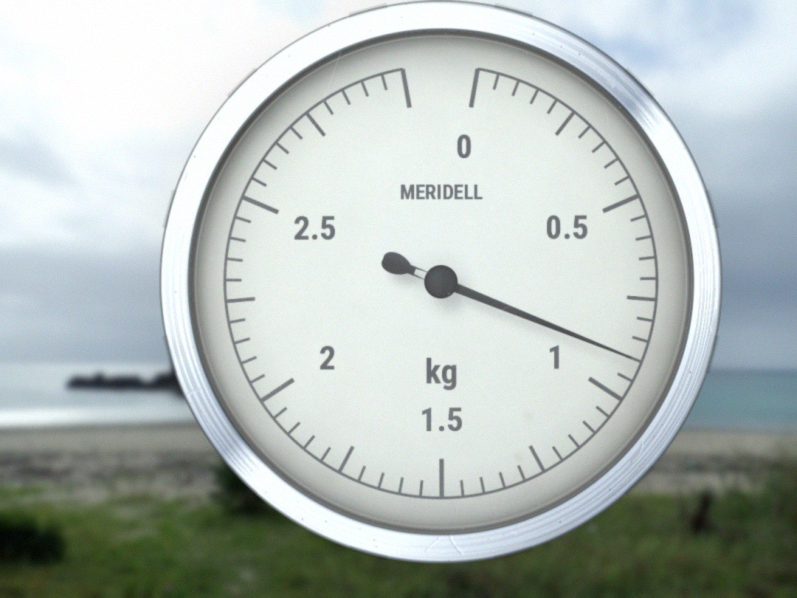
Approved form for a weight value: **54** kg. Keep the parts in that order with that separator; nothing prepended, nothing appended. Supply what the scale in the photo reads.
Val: **0.9** kg
